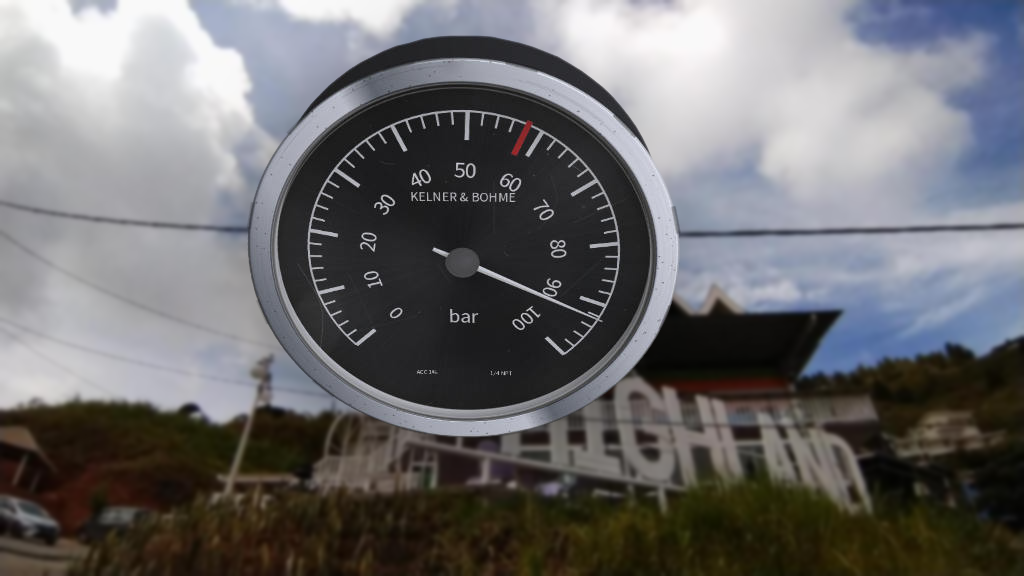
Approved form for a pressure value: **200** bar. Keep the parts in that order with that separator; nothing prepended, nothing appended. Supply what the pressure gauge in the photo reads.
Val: **92** bar
